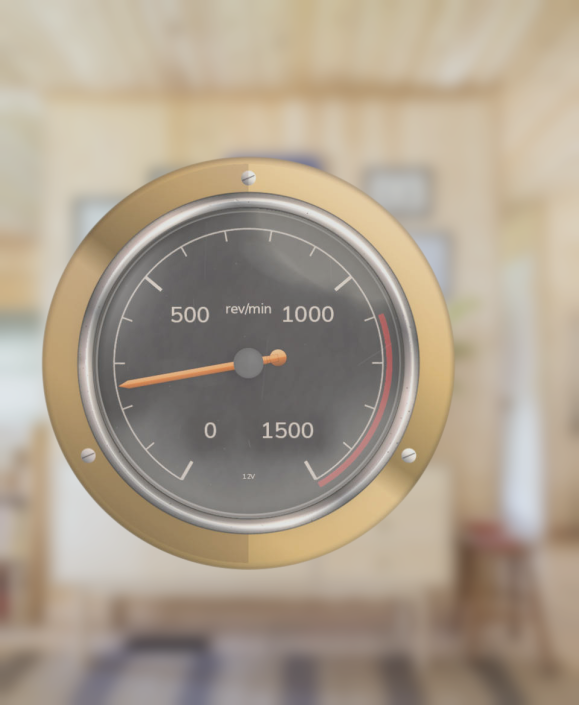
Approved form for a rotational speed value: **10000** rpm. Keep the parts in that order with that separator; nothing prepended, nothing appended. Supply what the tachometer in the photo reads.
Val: **250** rpm
